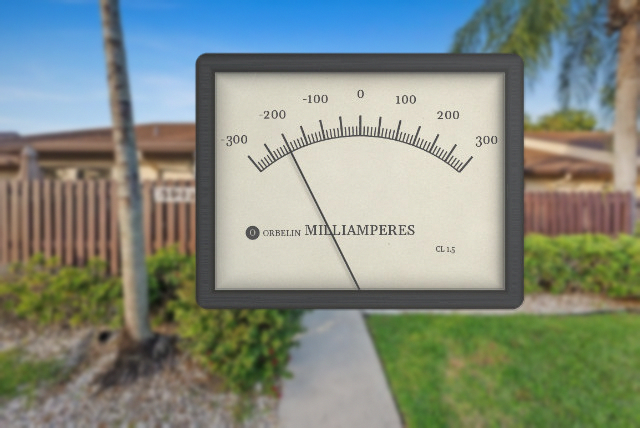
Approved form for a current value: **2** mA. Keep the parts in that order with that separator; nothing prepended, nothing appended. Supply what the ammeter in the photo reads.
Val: **-200** mA
